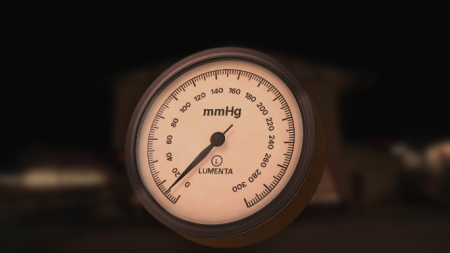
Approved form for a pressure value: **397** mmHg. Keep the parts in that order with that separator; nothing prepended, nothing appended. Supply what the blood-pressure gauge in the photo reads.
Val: **10** mmHg
